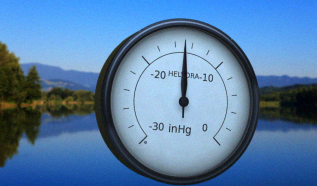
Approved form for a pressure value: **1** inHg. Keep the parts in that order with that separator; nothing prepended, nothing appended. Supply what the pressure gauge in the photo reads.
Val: **-15** inHg
